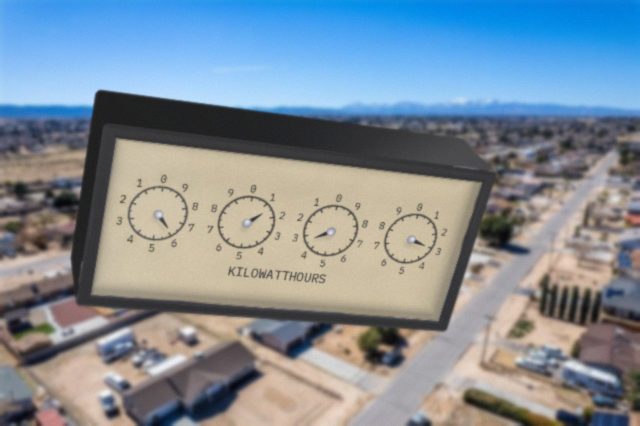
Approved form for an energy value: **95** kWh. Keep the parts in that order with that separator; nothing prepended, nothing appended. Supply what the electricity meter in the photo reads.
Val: **6133** kWh
